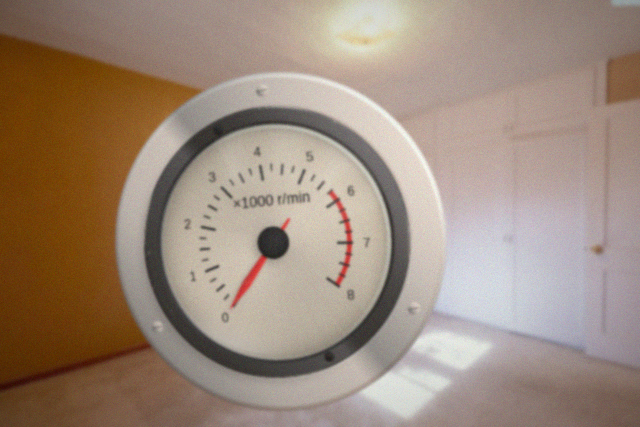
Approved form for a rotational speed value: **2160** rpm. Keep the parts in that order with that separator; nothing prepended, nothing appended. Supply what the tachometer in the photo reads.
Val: **0** rpm
